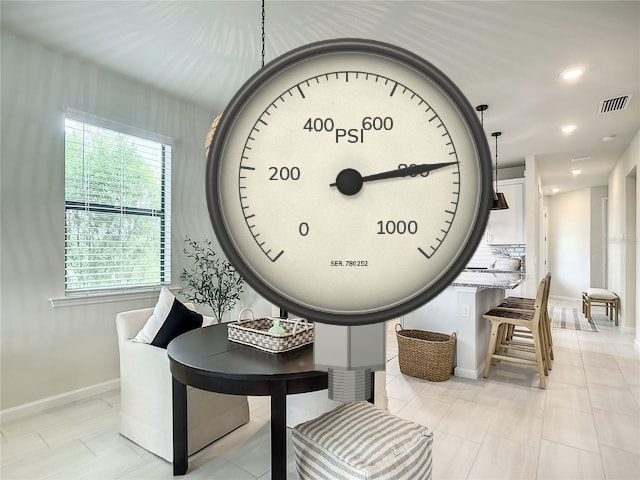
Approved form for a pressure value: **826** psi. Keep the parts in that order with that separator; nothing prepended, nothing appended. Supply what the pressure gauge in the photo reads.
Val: **800** psi
